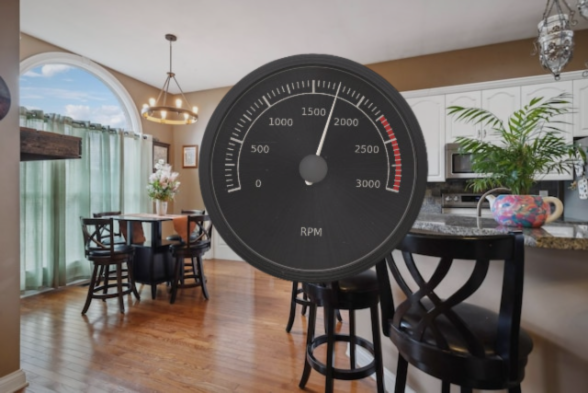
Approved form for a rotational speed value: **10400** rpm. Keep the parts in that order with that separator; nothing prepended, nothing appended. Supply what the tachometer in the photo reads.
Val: **1750** rpm
